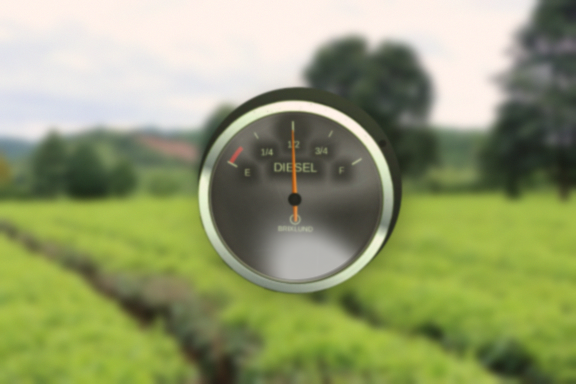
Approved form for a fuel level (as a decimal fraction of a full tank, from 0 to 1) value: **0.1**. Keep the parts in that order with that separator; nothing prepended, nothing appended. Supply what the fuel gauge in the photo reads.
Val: **0.5**
